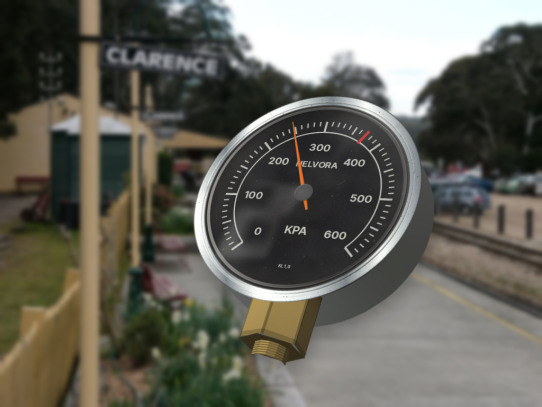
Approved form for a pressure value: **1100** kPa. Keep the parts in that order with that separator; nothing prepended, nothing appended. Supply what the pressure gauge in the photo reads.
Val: **250** kPa
